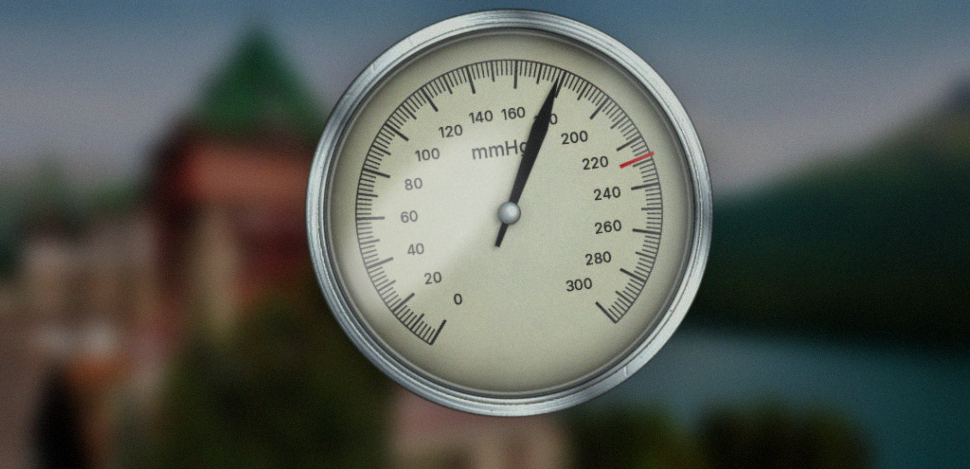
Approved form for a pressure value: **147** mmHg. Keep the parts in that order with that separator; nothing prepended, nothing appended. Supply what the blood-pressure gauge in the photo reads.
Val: **178** mmHg
